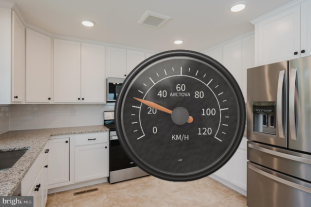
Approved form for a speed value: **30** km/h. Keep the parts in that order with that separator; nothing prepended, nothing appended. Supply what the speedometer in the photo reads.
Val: **25** km/h
